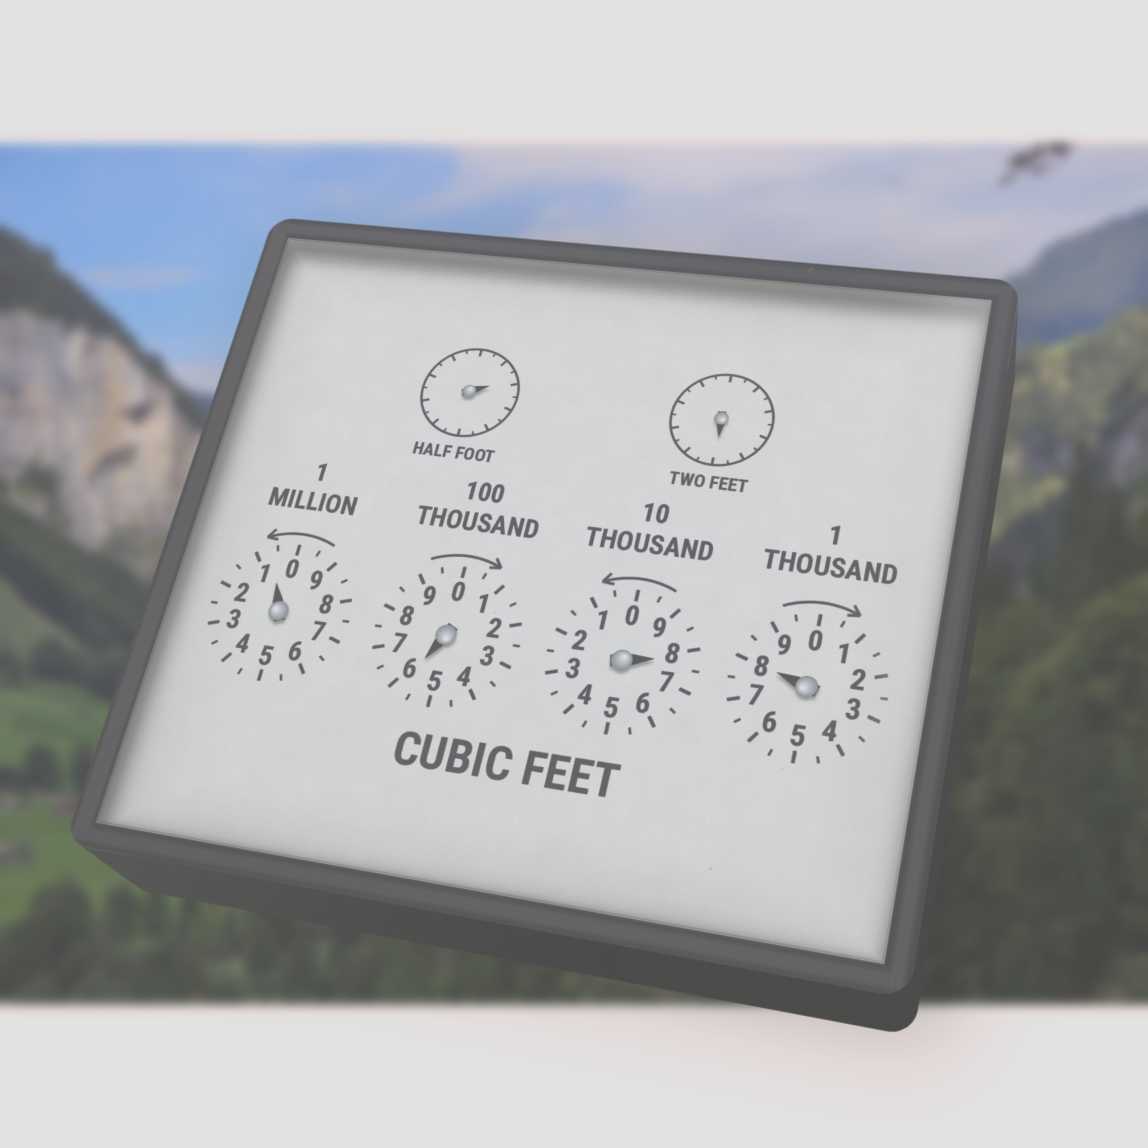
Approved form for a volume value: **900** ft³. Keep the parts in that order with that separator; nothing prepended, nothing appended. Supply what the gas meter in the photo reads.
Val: **57800** ft³
